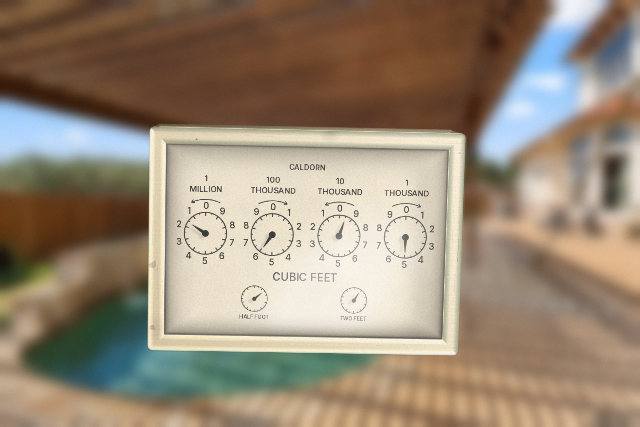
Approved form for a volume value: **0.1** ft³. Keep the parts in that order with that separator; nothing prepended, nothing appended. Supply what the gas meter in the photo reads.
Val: **159500** ft³
